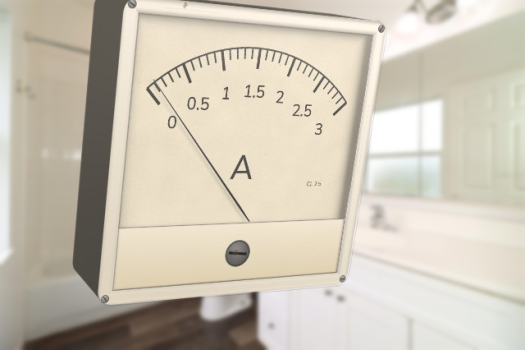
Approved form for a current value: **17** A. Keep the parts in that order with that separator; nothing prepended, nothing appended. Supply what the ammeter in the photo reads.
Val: **0.1** A
